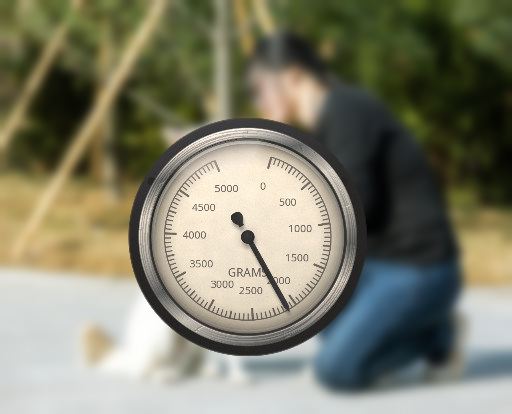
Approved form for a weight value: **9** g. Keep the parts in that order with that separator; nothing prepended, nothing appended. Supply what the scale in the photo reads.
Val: **2100** g
